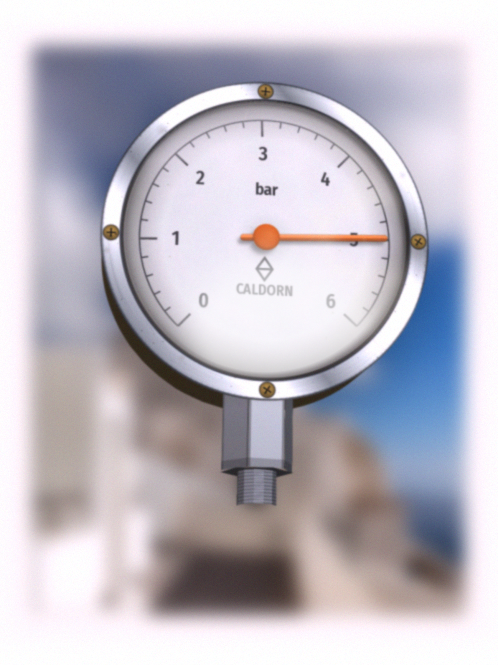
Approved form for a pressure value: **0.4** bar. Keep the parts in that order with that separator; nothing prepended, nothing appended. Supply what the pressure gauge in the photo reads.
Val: **5** bar
